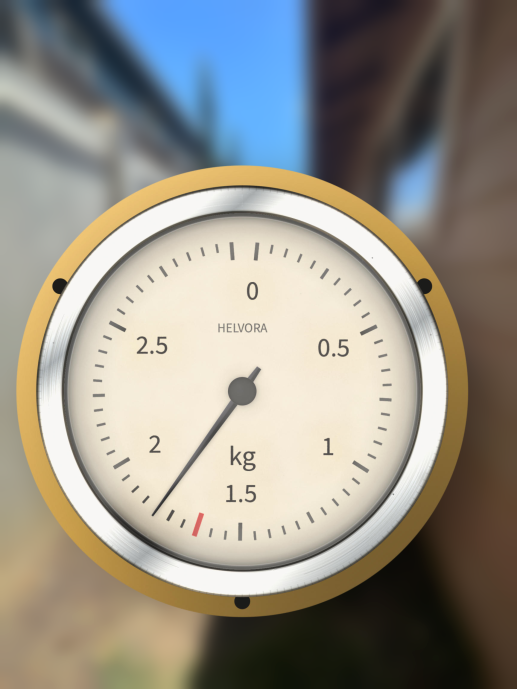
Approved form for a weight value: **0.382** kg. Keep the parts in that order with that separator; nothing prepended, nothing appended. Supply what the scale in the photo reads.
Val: **1.8** kg
